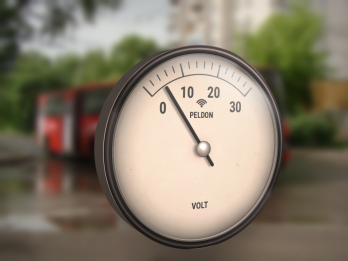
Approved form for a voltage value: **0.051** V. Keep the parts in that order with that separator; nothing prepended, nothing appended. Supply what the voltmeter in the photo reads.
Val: **4** V
